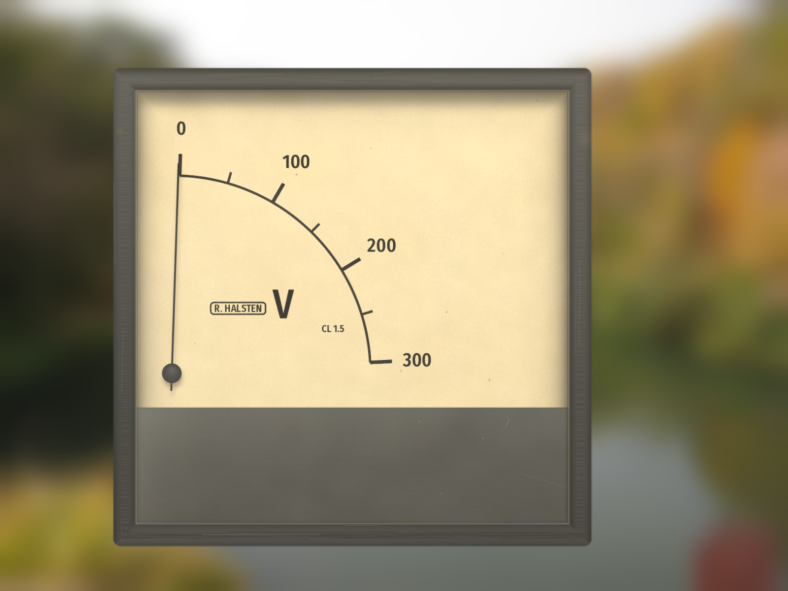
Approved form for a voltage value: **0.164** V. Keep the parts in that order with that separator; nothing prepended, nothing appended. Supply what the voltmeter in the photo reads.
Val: **0** V
